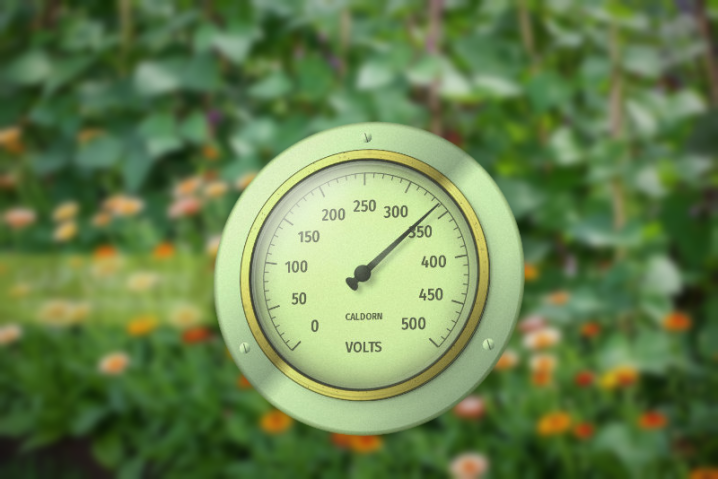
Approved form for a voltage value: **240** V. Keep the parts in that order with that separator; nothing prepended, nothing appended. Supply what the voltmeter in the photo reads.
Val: **340** V
